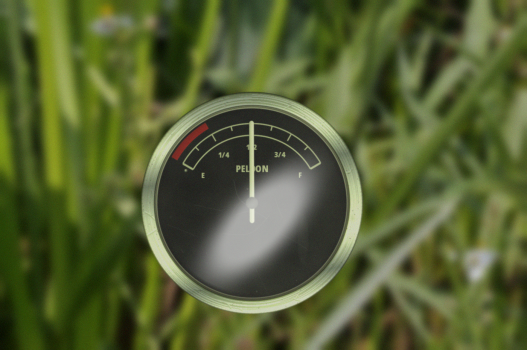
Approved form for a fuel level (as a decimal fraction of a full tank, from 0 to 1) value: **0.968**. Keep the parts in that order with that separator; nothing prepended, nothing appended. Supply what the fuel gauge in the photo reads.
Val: **0.5**
